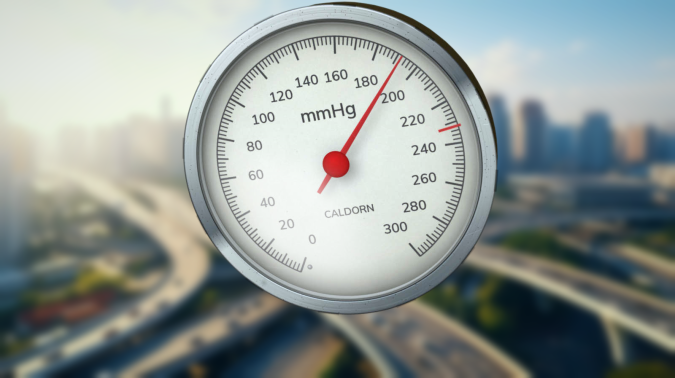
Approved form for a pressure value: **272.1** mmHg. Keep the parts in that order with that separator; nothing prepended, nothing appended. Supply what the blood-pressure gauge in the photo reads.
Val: **192** mmHg
